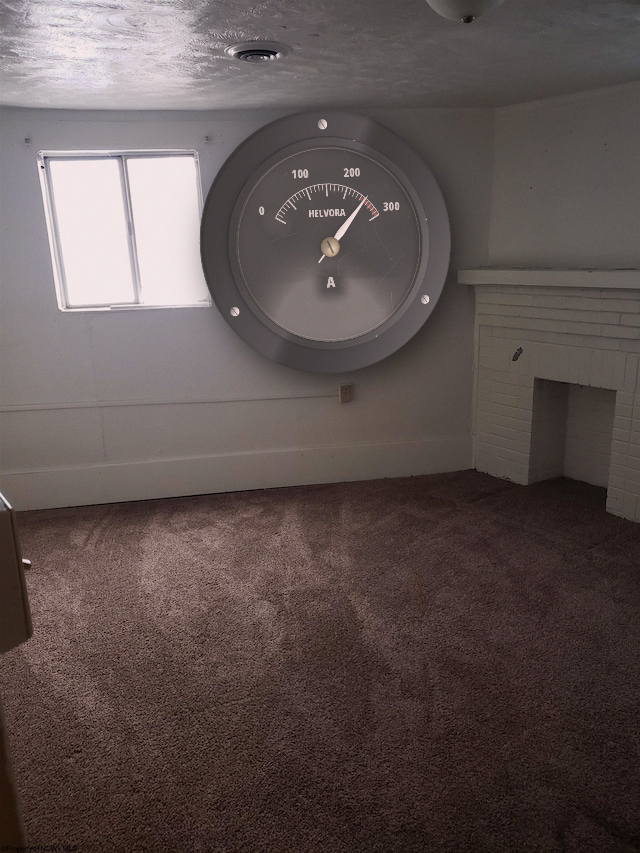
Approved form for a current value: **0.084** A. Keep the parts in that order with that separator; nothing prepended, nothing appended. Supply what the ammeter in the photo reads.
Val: **250** A
